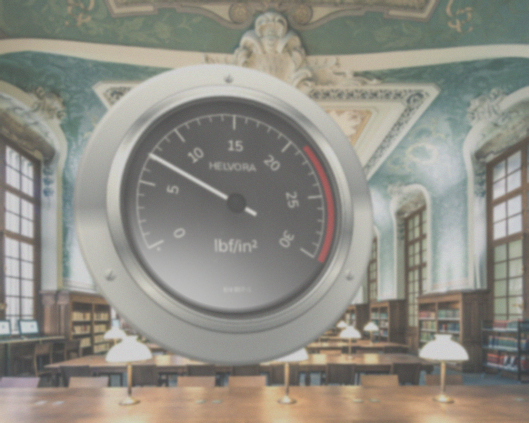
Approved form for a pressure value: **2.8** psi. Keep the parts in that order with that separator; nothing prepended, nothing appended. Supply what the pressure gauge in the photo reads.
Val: **7** psi
